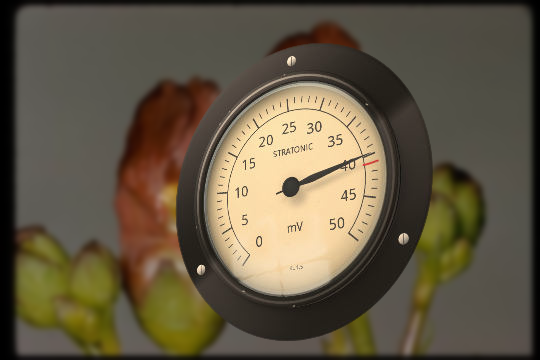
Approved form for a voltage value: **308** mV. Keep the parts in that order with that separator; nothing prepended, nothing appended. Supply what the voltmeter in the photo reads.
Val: **40** mV
